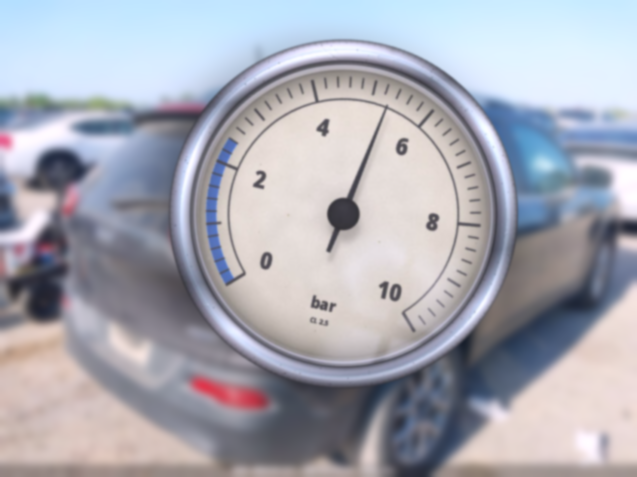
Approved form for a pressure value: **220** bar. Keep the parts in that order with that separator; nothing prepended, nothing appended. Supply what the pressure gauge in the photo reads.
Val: **5.3** bar
